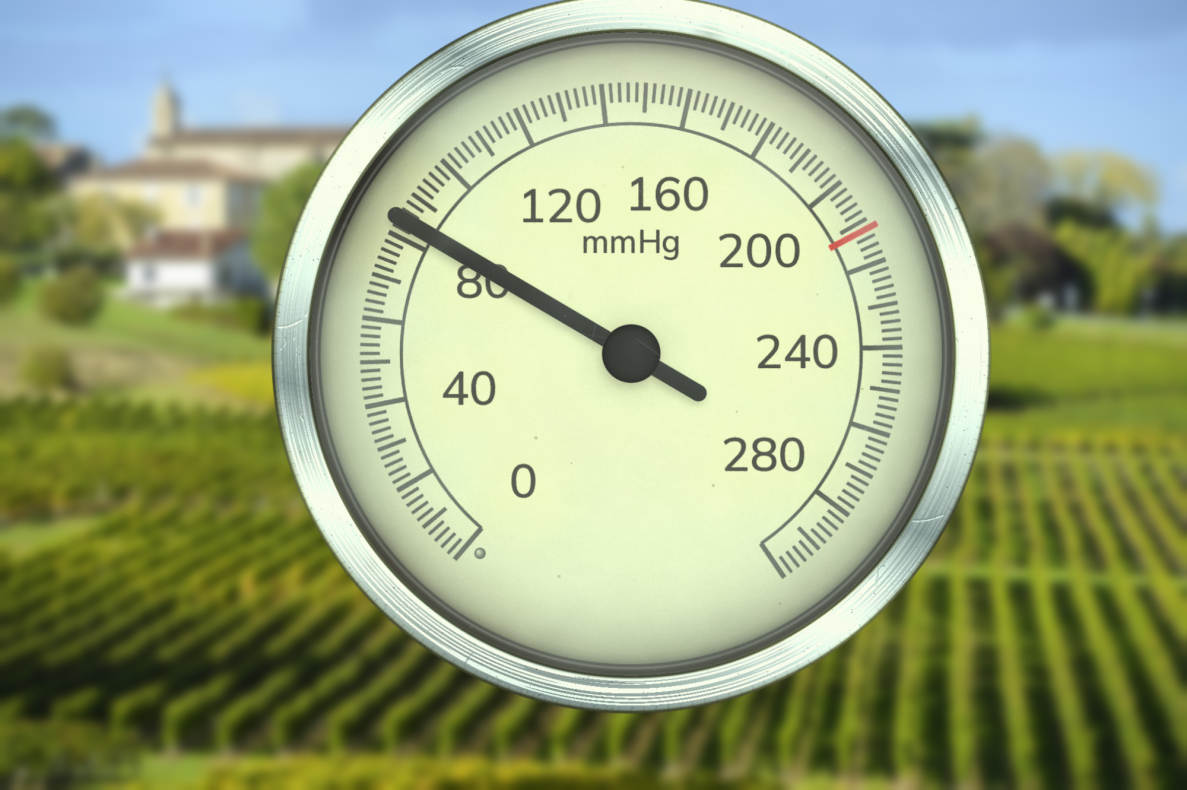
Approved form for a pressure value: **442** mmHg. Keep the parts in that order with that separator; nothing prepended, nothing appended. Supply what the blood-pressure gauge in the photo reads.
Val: **84** mmHg
